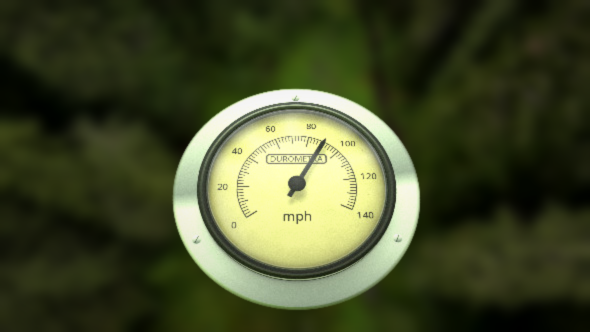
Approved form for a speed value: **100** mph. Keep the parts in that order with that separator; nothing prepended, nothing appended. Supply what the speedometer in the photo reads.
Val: **90** mph
